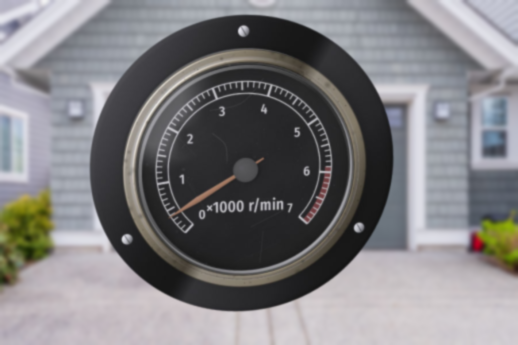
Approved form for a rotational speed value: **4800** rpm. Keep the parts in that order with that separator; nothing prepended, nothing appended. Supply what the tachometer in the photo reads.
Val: **400** rpm
